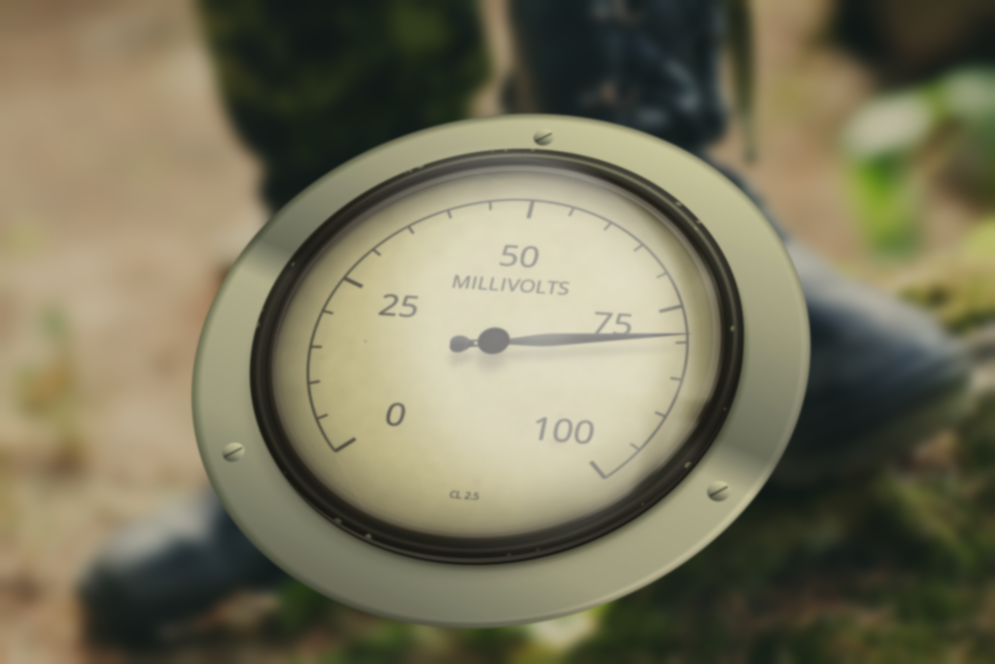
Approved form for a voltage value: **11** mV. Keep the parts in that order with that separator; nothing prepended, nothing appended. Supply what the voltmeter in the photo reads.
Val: **80** mV
